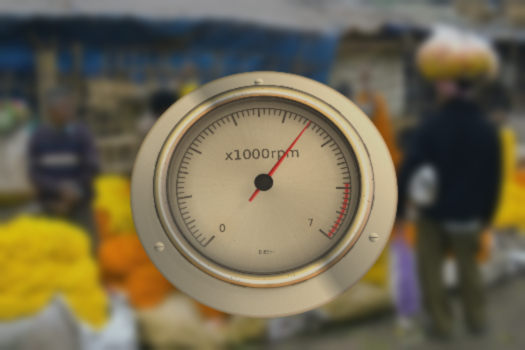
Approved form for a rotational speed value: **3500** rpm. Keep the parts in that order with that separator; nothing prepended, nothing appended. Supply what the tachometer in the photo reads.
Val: **4500** rpm
